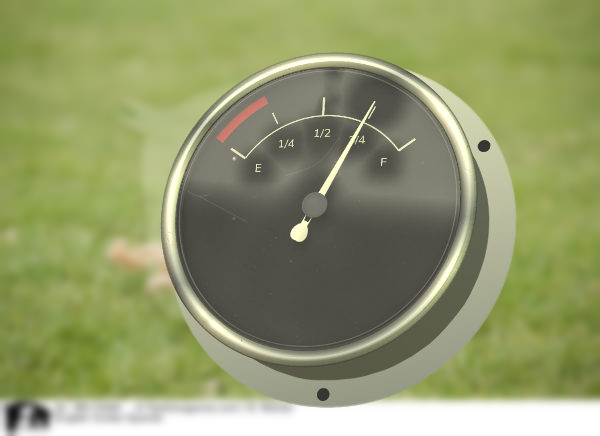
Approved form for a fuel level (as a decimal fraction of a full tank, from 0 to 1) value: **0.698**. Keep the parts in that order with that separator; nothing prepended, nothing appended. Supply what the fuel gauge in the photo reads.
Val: **0.75**
